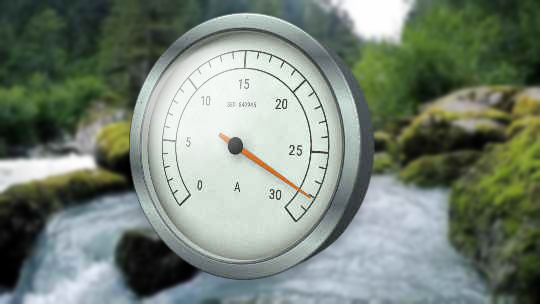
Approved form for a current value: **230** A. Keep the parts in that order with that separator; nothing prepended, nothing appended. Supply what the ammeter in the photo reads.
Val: **28** A
